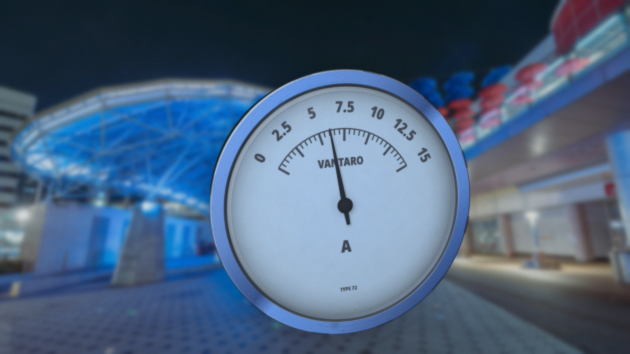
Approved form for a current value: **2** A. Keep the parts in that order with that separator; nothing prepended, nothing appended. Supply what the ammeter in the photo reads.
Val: **6** A
